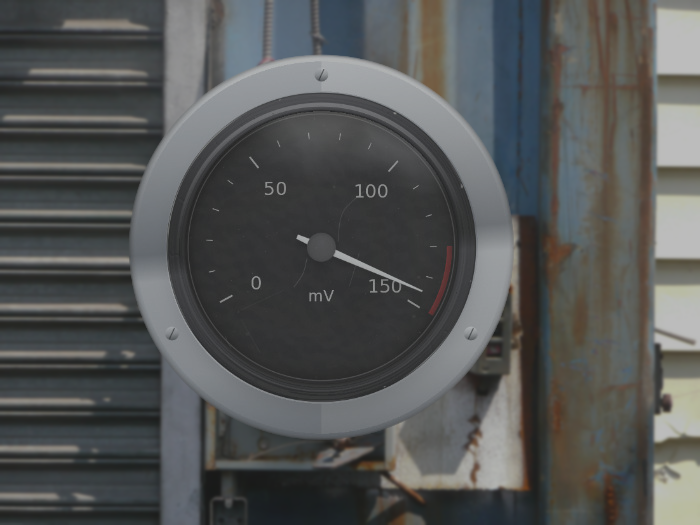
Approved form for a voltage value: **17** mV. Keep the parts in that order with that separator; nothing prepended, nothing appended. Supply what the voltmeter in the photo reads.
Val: **145** mV
